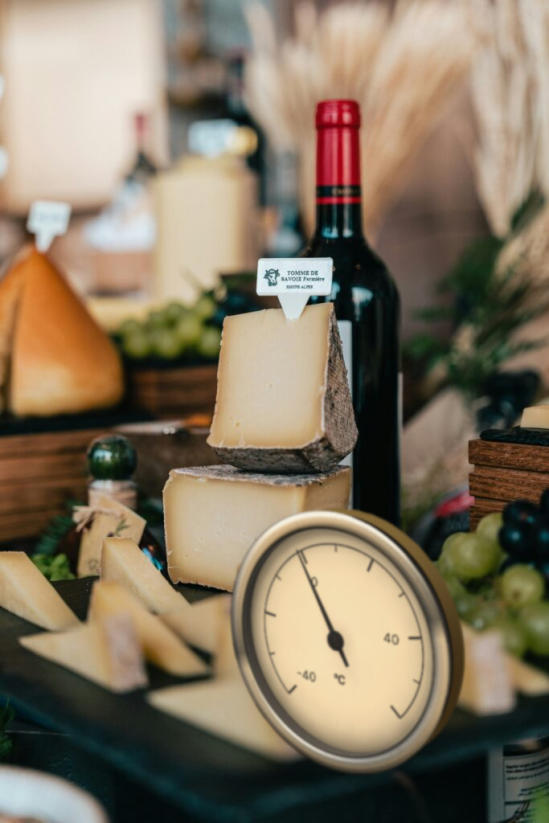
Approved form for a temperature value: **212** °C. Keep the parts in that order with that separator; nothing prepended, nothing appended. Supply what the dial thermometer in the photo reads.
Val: **0** °C
